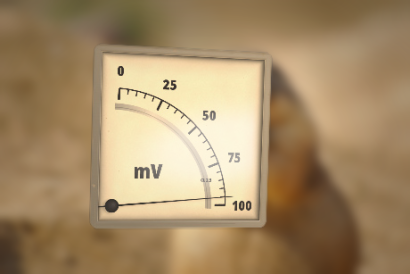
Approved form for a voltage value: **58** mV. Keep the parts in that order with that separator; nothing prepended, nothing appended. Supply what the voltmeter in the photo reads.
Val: **95** mV
